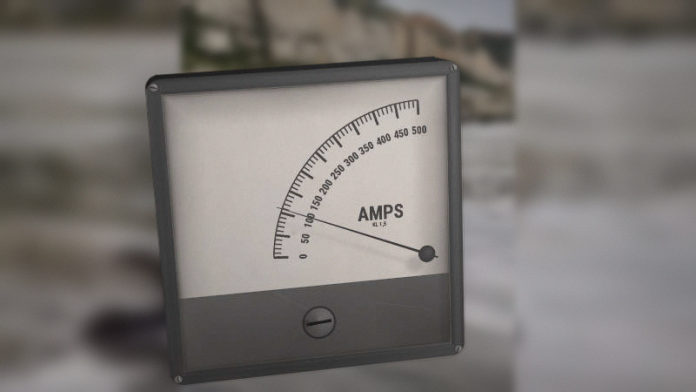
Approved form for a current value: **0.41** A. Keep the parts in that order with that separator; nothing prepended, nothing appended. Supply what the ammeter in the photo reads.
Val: **110** A
